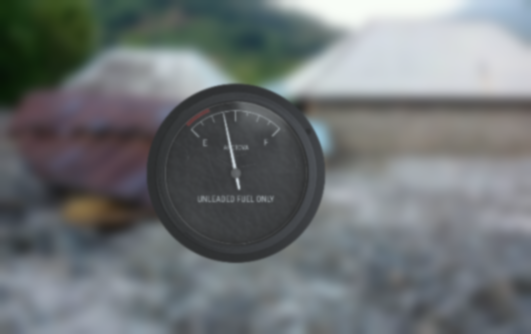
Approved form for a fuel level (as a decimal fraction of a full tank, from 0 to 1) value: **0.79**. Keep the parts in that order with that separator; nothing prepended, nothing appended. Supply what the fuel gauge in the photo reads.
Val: **0.375**
